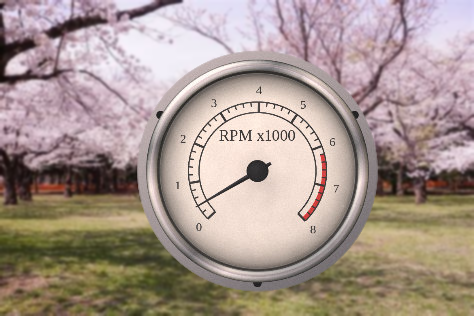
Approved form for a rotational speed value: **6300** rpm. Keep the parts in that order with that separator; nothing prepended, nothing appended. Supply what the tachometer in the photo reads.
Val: **400** rpm
